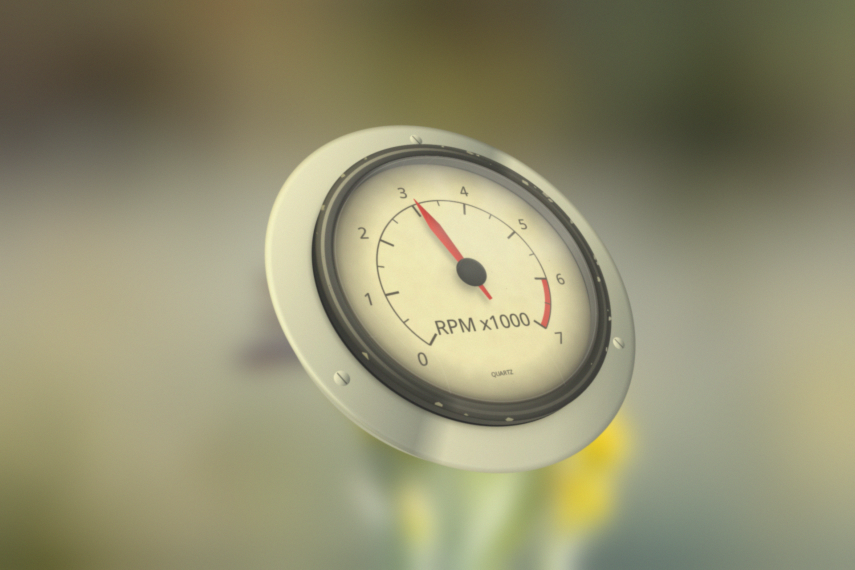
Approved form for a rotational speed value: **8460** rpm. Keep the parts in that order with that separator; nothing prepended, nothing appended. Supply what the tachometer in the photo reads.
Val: **3000** rpm
